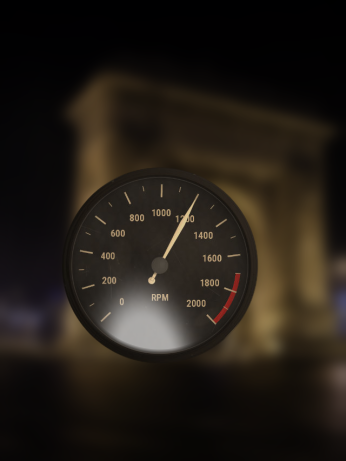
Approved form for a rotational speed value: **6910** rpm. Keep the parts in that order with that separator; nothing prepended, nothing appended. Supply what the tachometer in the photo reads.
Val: **1200** rpm
